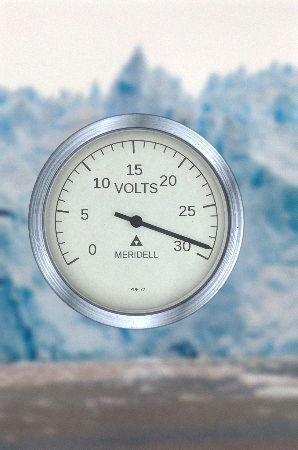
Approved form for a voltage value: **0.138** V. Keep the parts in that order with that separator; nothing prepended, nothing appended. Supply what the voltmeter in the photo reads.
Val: **29** V
